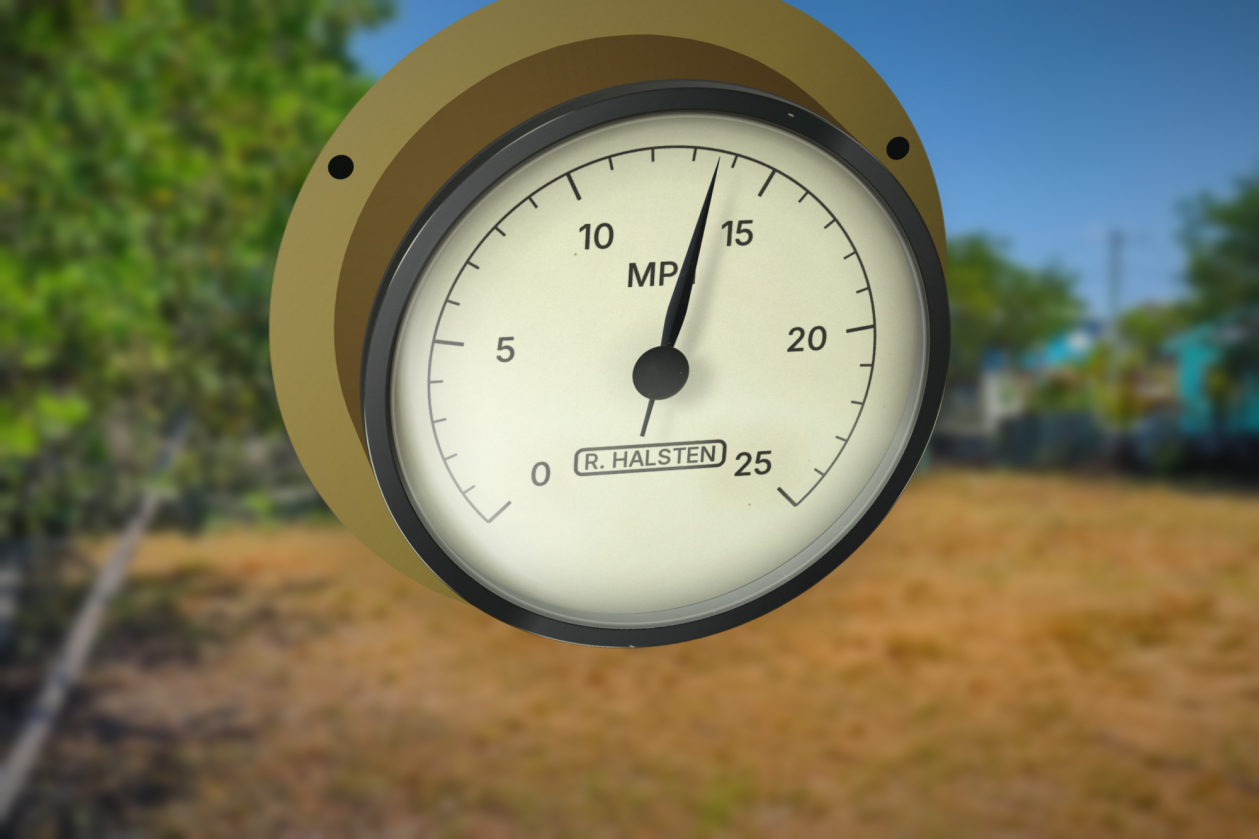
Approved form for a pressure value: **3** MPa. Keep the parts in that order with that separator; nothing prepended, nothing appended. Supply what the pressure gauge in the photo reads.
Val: **13.5** MPa
